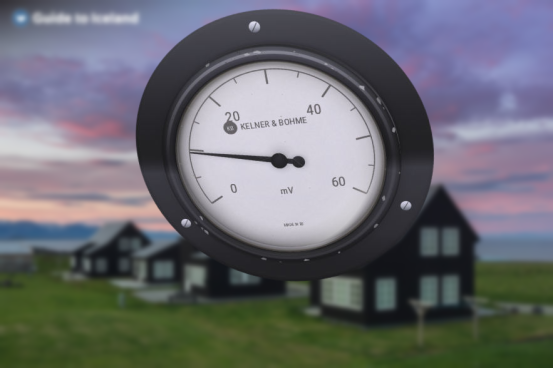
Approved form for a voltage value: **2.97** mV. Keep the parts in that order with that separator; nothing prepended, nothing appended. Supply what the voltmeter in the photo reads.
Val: **10** mV
